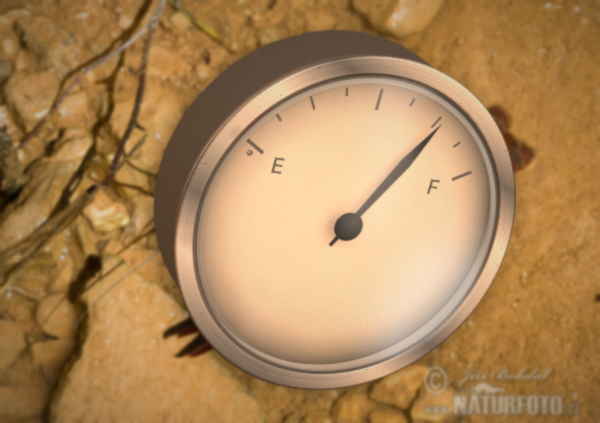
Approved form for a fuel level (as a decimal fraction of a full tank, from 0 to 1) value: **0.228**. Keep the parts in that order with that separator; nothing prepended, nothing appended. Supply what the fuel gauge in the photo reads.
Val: **0.75**
